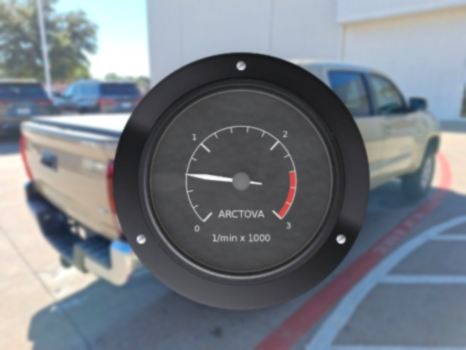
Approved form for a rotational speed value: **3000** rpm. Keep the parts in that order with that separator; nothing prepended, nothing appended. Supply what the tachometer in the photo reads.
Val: **600** rpm
